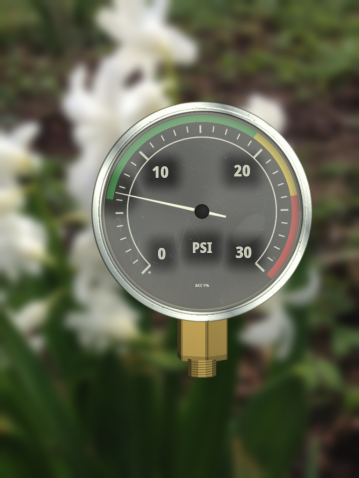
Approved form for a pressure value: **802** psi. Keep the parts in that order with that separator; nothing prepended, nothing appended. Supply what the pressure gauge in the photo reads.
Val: **6.5** psi
